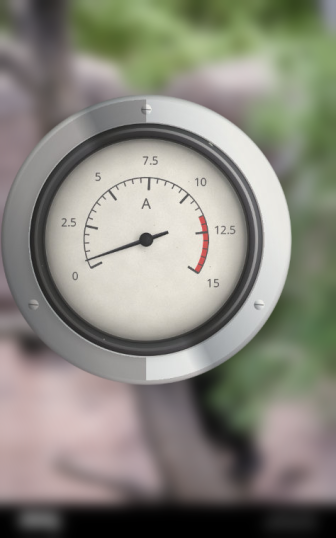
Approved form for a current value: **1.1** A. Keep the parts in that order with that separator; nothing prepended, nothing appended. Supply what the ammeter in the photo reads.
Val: **0.5** A
